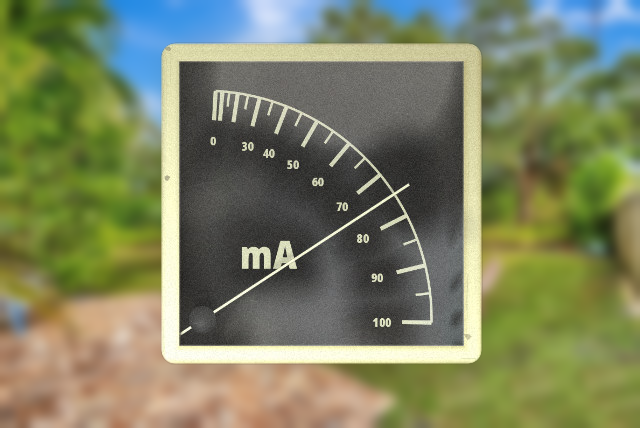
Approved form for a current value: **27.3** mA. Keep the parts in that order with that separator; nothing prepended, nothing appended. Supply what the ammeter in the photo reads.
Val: **75** mA
